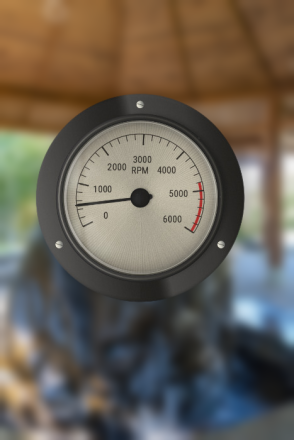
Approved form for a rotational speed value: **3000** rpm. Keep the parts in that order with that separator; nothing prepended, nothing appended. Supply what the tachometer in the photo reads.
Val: **500** rpm
